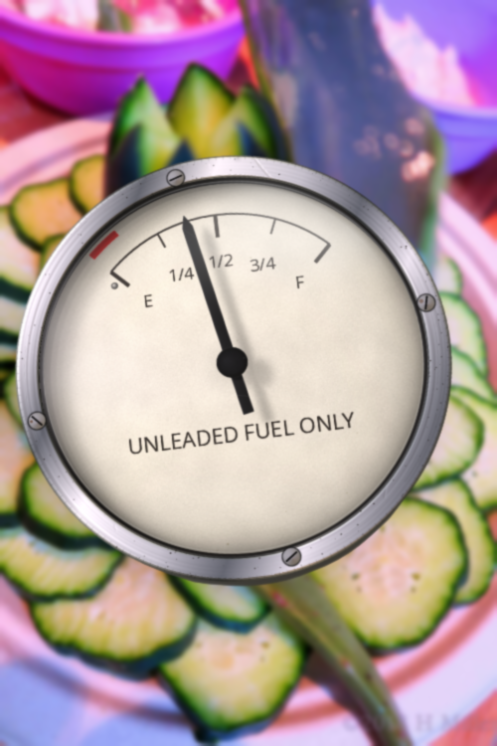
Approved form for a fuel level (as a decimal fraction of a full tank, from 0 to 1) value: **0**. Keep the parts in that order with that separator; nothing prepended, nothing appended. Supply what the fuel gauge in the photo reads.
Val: **0.375**
